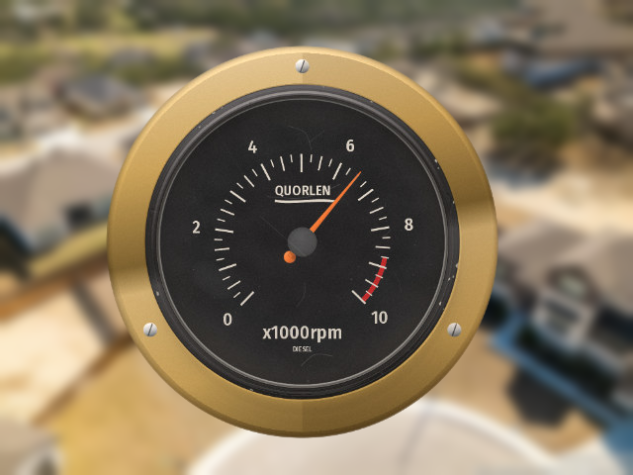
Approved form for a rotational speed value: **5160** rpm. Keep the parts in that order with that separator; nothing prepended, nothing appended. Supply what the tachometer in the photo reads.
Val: **6500** rpm
